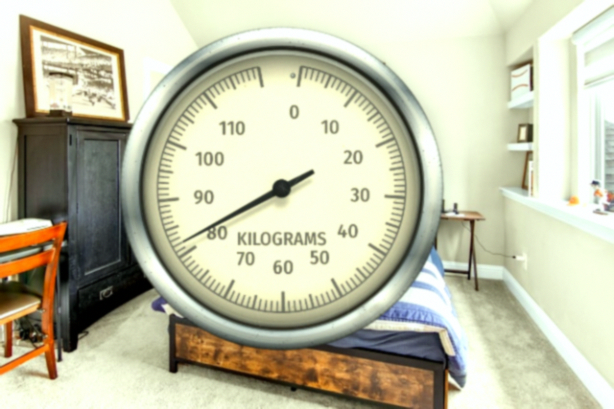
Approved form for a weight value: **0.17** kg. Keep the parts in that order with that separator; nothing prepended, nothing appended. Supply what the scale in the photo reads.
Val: **82** kg
